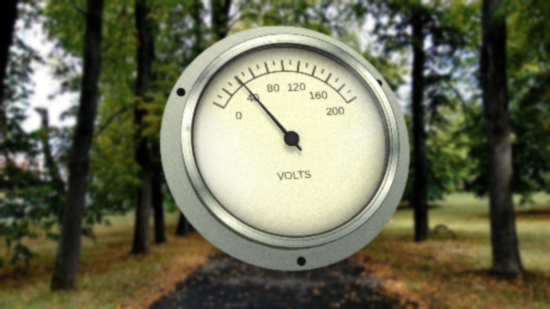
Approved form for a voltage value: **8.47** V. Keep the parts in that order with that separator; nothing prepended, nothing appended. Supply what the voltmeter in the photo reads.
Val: **40** V
